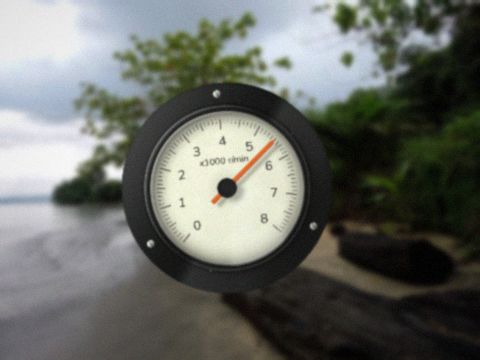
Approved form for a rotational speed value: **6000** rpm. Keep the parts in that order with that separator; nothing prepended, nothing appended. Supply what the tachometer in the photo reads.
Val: **5500** rpm
